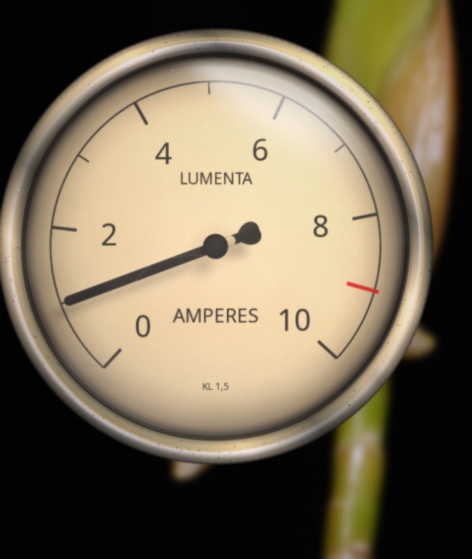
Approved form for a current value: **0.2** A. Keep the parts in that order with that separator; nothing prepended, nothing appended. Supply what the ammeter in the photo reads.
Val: **1** A
